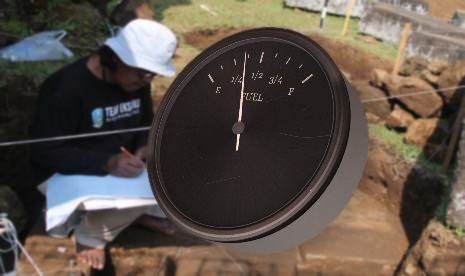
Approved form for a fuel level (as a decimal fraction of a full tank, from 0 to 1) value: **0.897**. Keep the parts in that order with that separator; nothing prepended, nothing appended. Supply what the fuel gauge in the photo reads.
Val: **0.375**
